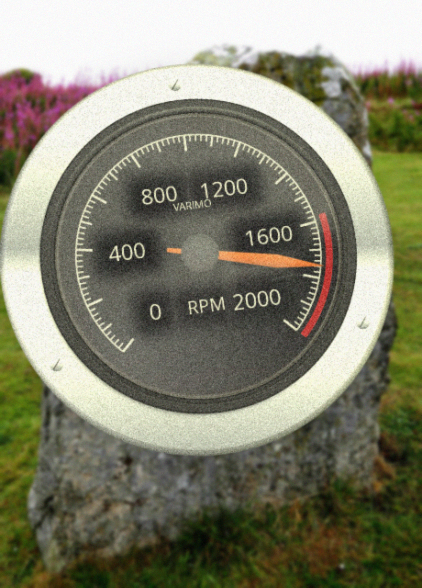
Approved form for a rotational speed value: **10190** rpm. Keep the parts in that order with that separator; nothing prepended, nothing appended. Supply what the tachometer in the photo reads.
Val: **1760** rpm
